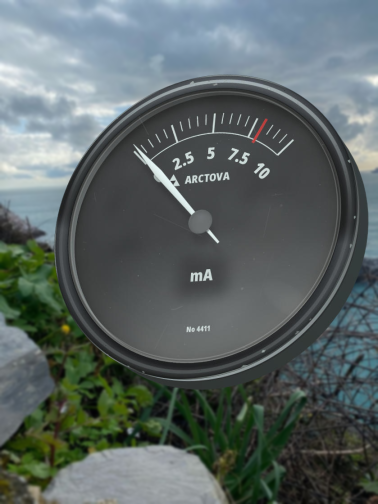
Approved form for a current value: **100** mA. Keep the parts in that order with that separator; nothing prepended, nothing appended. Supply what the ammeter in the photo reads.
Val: **0.25** mA
